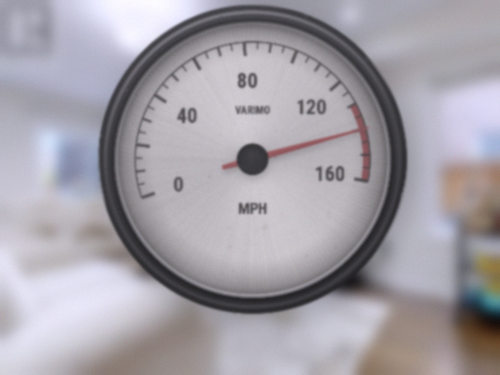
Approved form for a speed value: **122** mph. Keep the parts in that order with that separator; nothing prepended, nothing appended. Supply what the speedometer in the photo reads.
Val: **140** mph
